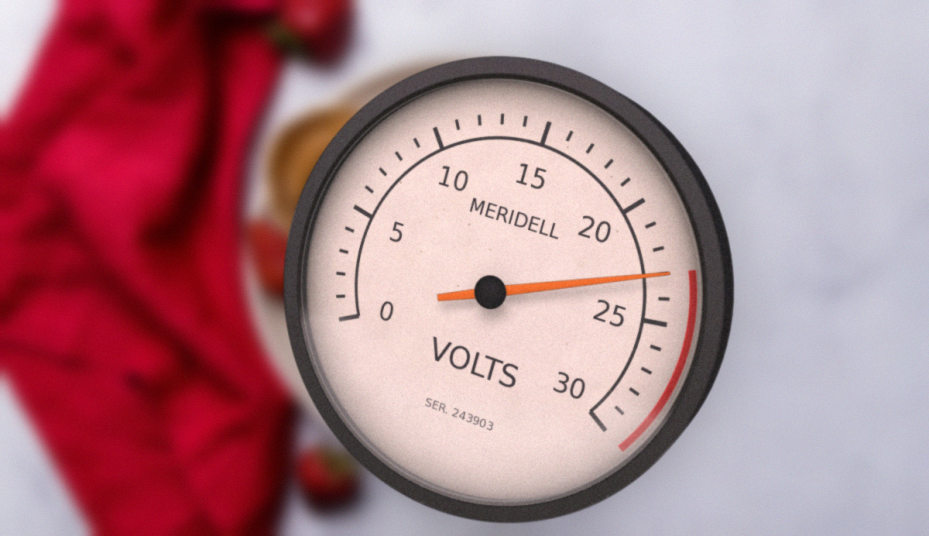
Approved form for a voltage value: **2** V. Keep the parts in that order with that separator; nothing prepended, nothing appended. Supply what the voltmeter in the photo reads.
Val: **23** V
